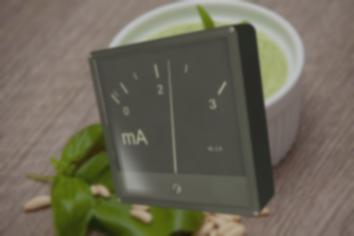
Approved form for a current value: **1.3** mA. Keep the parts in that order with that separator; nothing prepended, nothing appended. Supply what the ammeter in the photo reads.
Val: **2.25** mA
